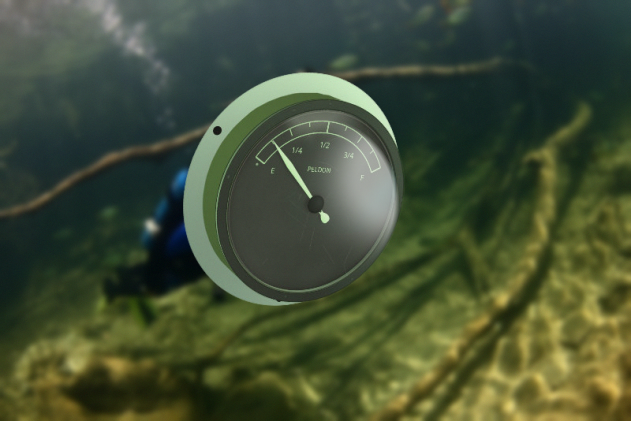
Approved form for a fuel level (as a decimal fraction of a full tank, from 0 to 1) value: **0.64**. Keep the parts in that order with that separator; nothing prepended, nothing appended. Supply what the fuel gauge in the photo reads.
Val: **0.125**
